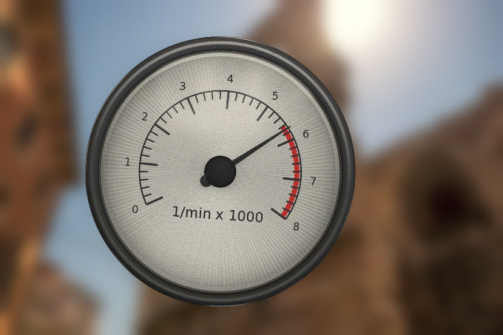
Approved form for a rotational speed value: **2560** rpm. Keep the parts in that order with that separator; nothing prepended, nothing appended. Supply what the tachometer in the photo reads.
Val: **5700** rpm
